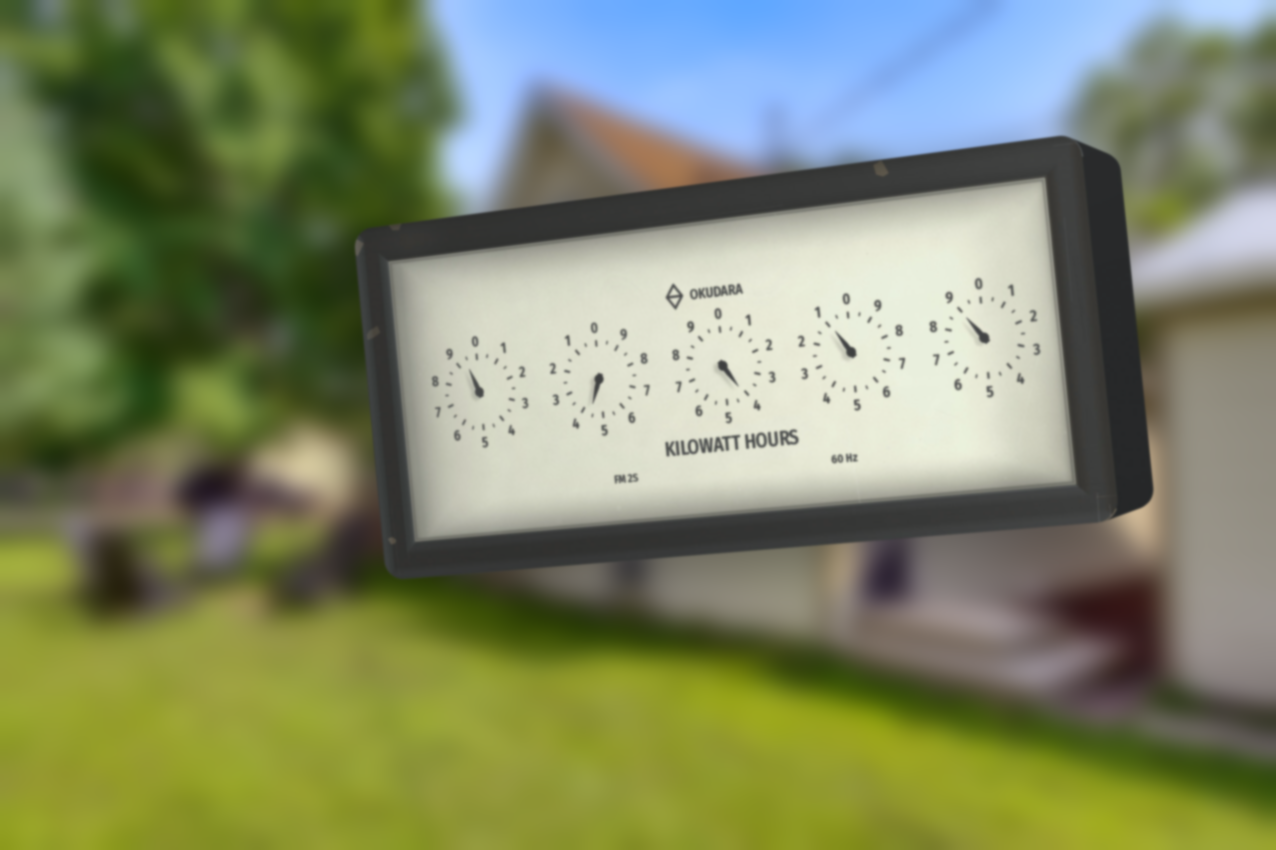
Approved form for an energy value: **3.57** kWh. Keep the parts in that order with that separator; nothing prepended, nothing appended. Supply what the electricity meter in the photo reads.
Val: **94409** kWh
